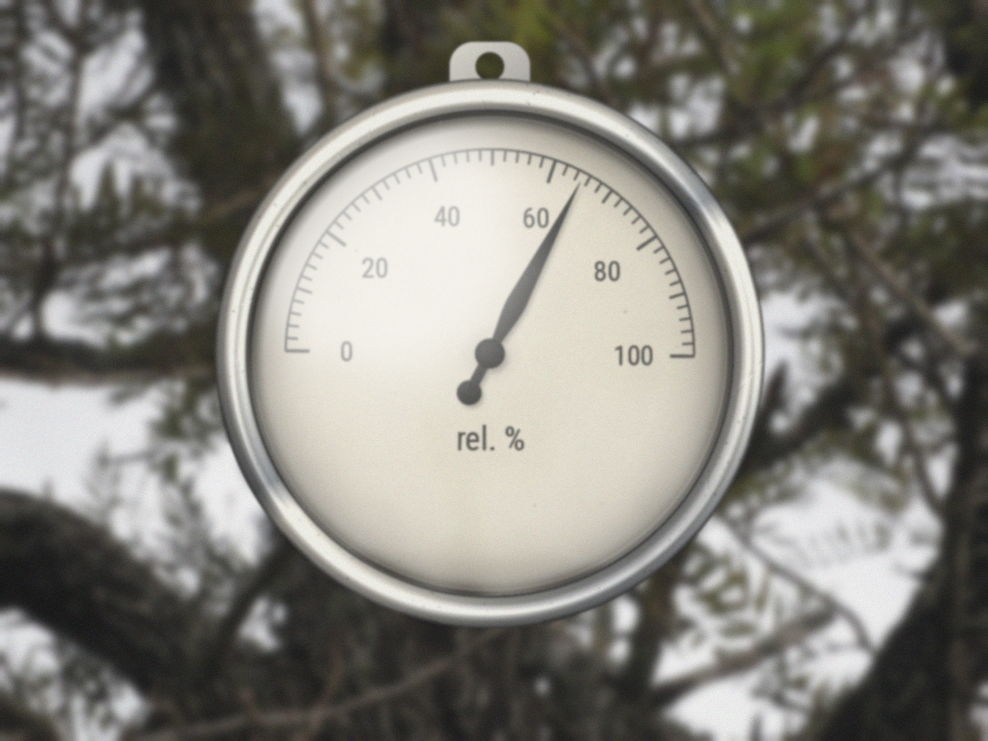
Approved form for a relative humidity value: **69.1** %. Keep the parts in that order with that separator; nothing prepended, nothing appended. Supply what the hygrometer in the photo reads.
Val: **65** %
